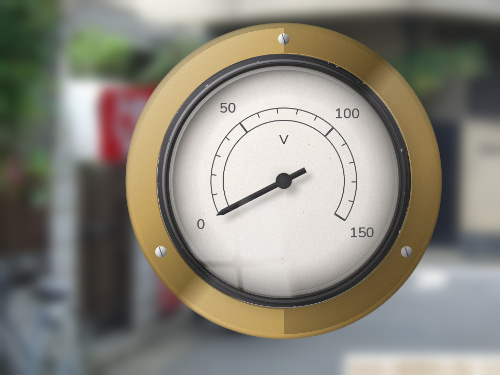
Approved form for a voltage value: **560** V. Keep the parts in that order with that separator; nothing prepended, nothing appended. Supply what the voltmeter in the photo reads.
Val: **0** V
